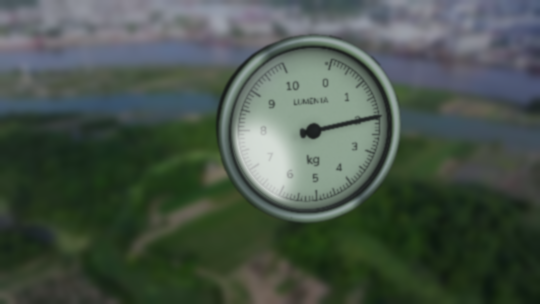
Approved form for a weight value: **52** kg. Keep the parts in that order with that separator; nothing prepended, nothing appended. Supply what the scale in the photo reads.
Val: **2** kg
